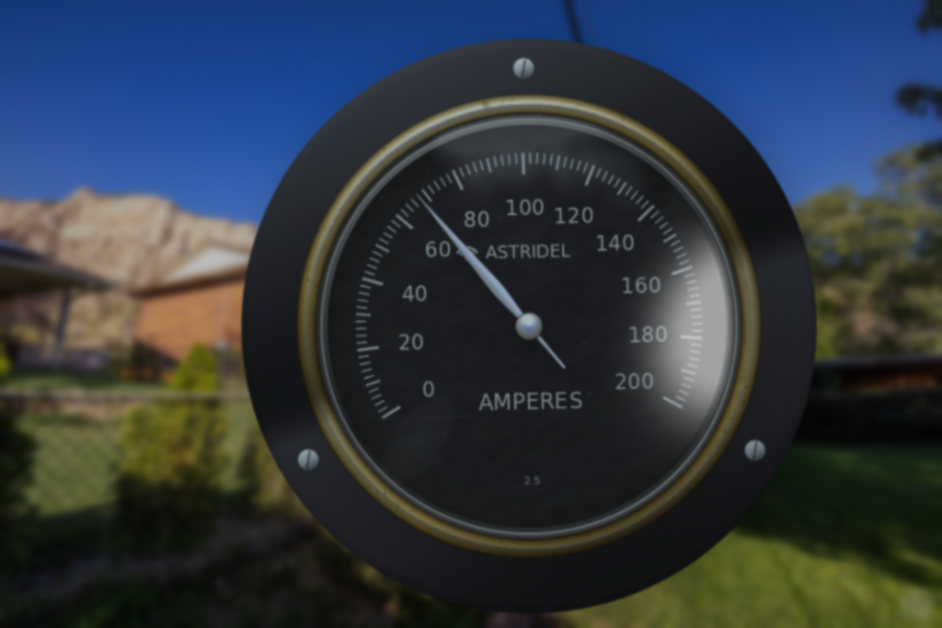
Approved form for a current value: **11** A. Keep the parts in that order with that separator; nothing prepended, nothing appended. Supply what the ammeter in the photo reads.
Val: **68** A
